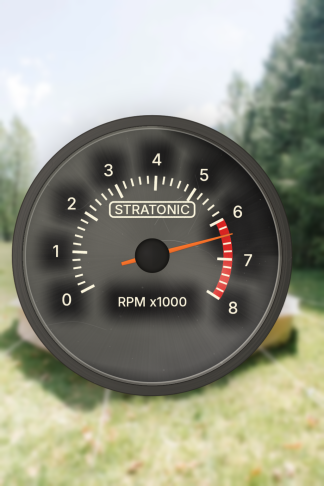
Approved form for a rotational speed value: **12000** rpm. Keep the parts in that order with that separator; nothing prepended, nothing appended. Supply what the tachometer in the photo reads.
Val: **6400** rpm
